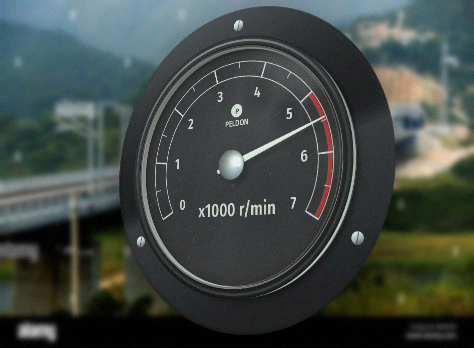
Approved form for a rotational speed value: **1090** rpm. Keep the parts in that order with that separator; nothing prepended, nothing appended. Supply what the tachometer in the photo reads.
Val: **5500** rpm
